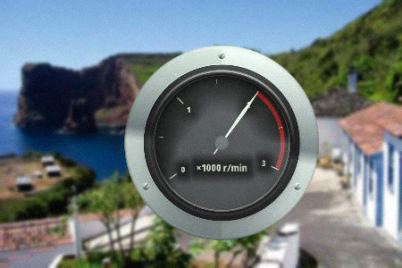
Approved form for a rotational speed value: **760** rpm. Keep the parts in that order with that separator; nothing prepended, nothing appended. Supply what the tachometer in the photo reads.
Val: **2000** rpm
